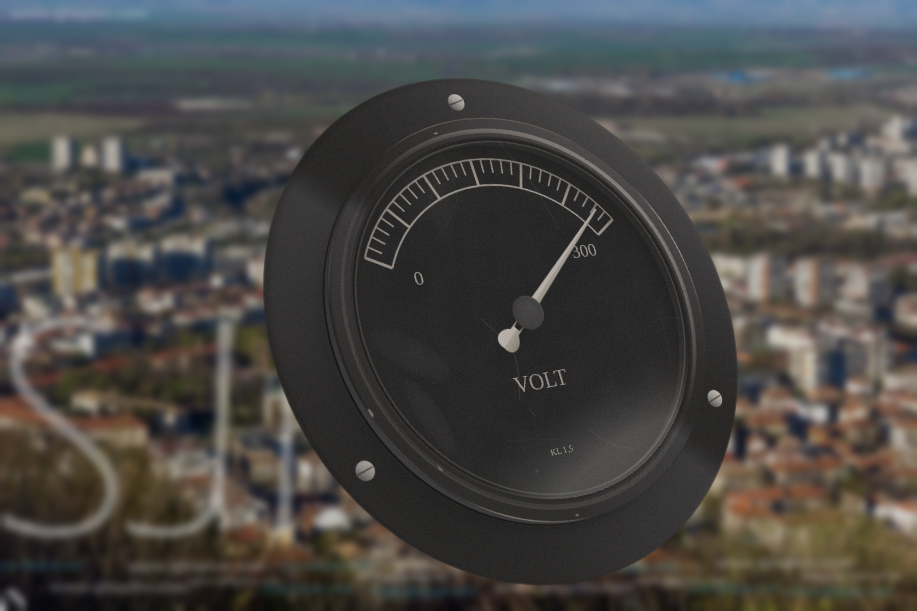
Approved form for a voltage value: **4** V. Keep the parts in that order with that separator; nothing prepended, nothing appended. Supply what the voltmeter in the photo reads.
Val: **280** V
